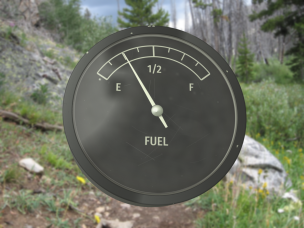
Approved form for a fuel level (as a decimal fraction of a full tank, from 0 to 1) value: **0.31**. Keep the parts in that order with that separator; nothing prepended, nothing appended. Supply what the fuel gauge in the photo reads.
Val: **0.25**
